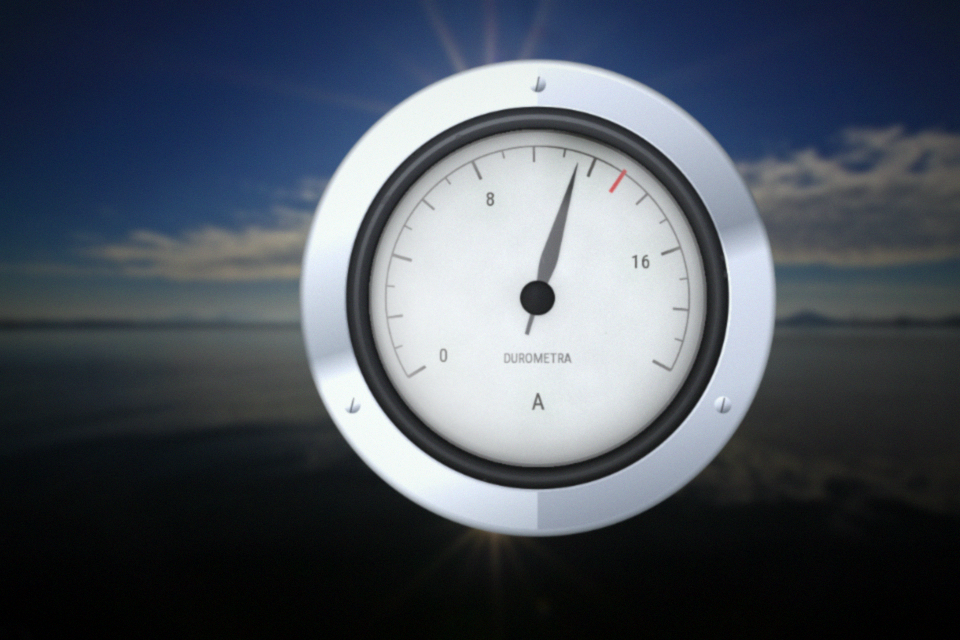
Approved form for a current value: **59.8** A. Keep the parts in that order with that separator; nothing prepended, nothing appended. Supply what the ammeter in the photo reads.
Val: **11.5** A
